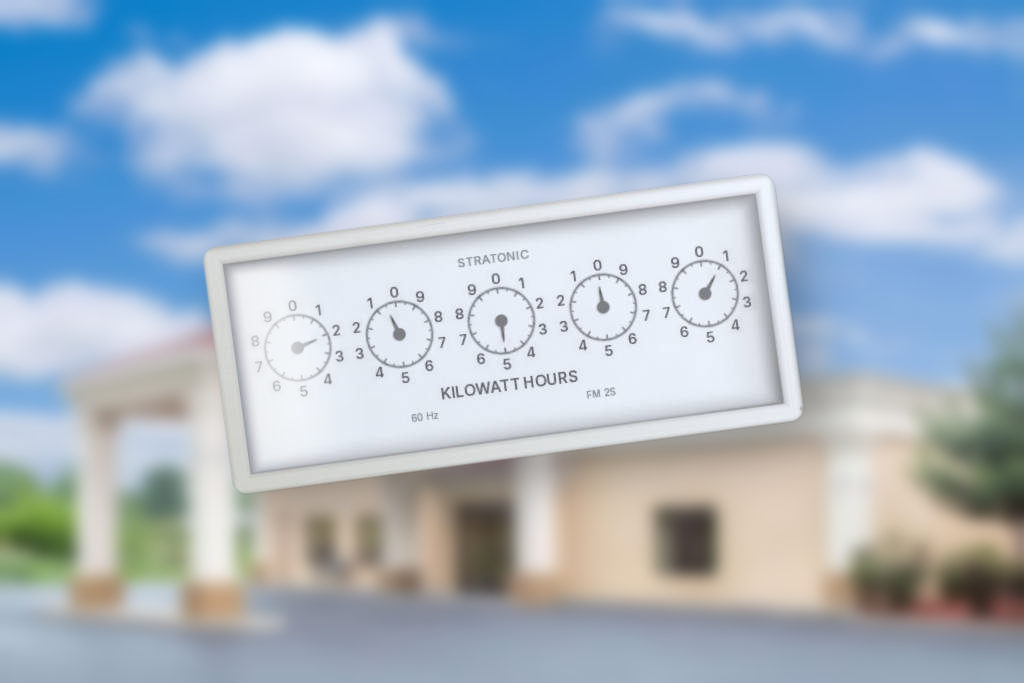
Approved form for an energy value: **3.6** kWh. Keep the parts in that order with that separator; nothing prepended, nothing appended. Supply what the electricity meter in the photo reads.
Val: **20501** kWh
